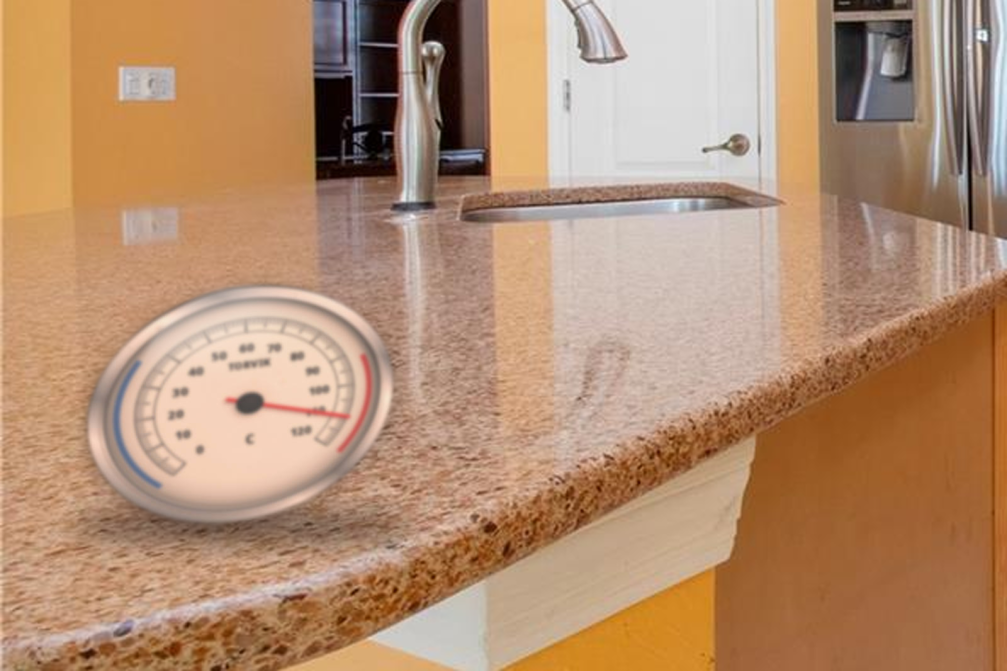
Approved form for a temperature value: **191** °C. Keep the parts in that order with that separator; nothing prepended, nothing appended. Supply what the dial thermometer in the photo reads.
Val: **110** °C
